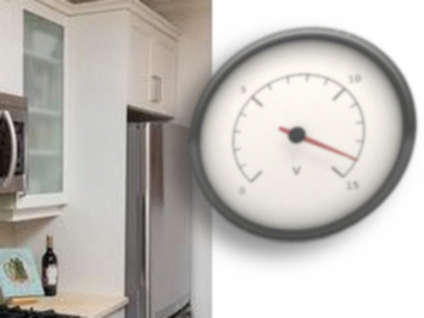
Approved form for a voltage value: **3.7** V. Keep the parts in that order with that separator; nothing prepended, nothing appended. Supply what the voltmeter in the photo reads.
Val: **14** V
